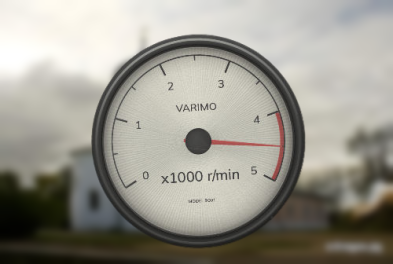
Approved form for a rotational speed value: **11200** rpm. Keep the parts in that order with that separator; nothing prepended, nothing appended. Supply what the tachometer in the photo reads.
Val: **4500** rpm
